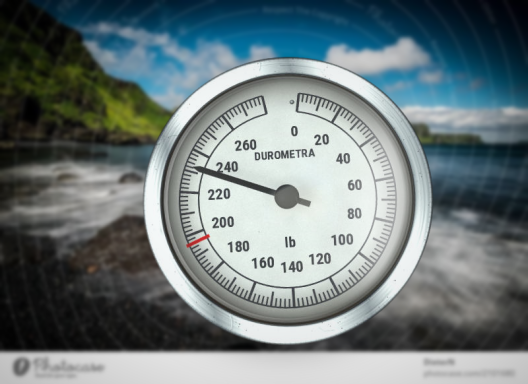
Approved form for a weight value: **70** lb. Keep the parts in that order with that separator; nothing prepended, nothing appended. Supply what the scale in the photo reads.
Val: **232** lb
